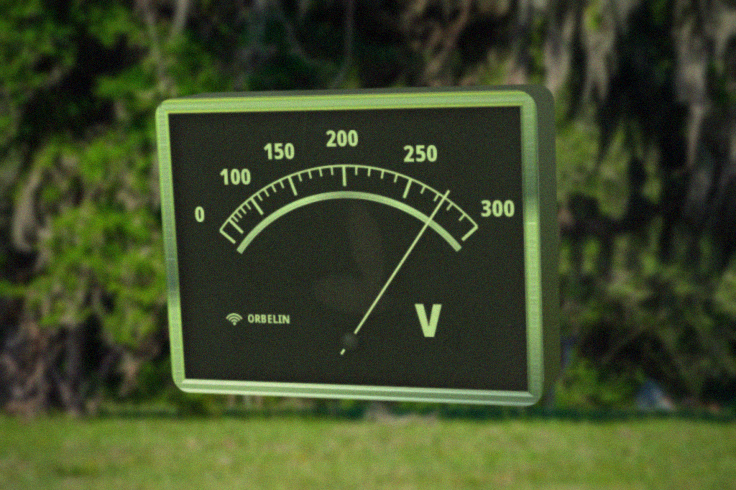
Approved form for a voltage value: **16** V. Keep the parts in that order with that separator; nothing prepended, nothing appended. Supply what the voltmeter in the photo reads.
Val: **275** V
